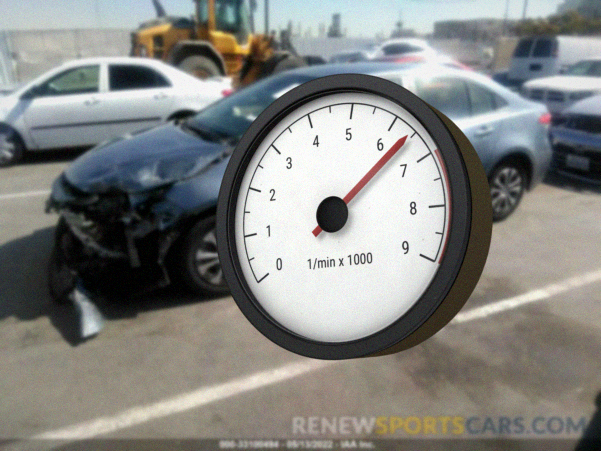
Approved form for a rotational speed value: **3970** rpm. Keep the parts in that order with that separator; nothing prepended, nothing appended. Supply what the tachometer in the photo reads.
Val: **6500** rpm
